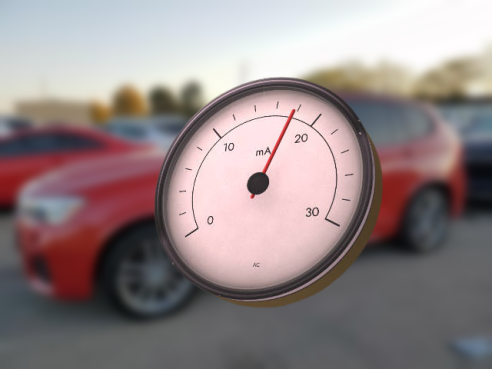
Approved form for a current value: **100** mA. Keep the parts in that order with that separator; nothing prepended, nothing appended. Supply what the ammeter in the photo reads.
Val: **18** mA
